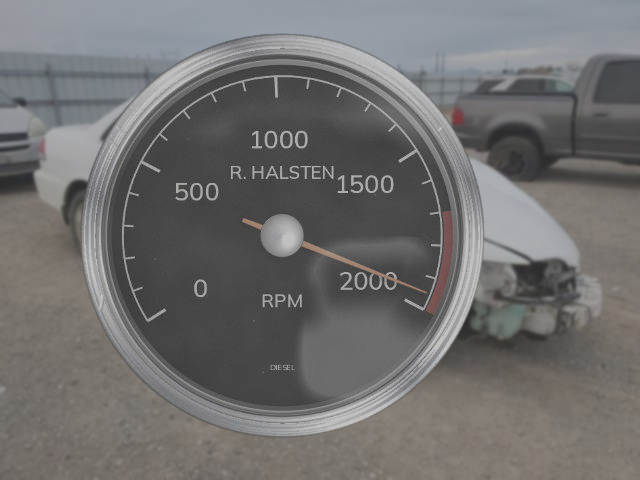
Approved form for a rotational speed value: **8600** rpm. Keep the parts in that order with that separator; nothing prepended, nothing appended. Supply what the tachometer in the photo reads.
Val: **1950** rpm
